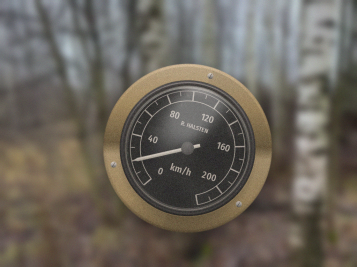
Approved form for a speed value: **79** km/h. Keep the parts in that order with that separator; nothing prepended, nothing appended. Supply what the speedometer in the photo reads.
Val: **20** km/h
